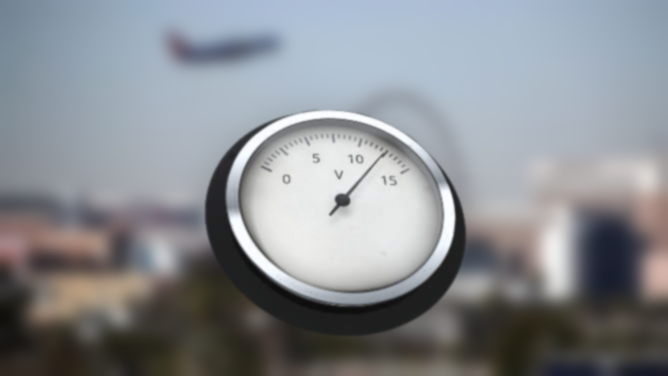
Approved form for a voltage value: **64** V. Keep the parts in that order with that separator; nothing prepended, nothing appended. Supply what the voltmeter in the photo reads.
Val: **12.5** V
